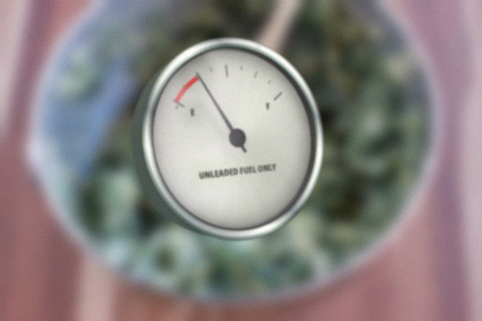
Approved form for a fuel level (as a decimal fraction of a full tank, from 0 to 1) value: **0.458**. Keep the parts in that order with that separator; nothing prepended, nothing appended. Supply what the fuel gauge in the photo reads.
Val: **0.25**
